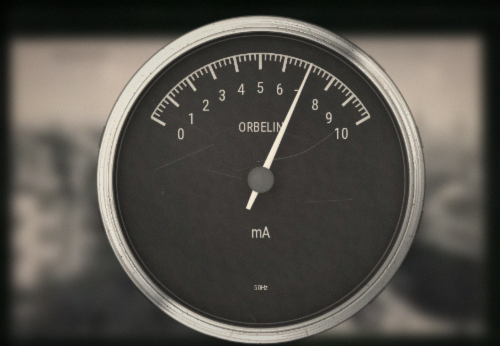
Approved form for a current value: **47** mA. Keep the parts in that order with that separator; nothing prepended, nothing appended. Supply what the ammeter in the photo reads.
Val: **7** mA
